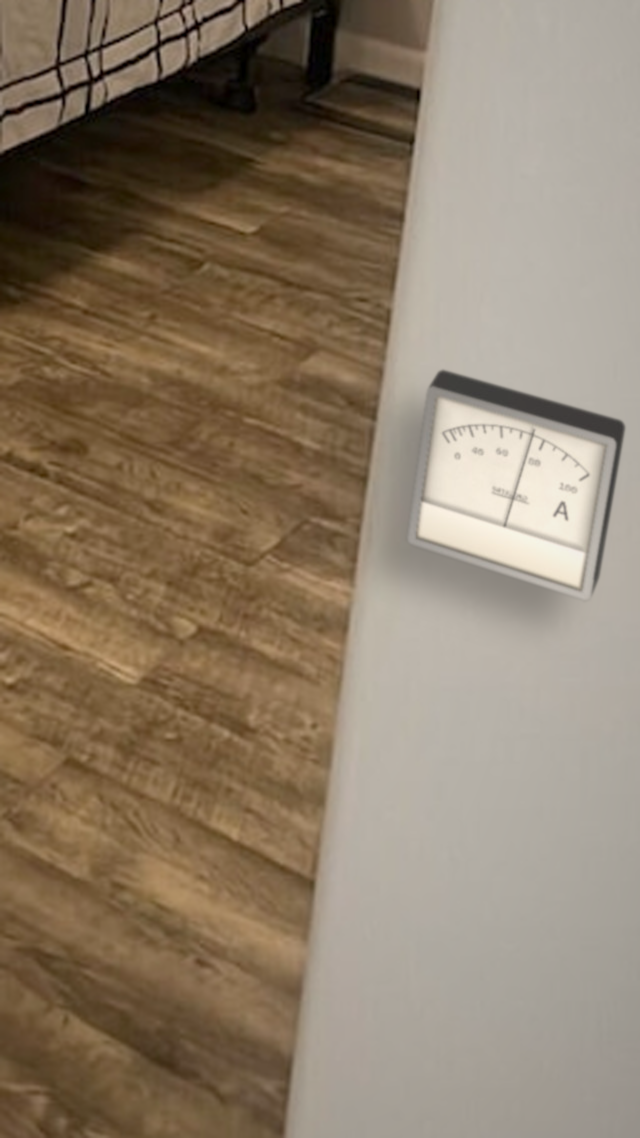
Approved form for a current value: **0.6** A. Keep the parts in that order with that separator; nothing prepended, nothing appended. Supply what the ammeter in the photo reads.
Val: **75** A
